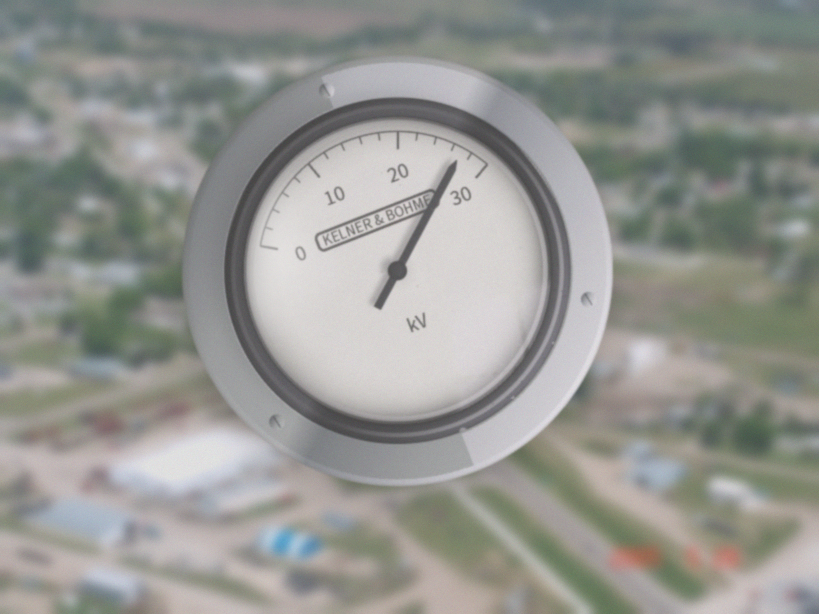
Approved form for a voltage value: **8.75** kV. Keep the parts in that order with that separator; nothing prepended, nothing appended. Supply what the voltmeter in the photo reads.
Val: **27** kV
